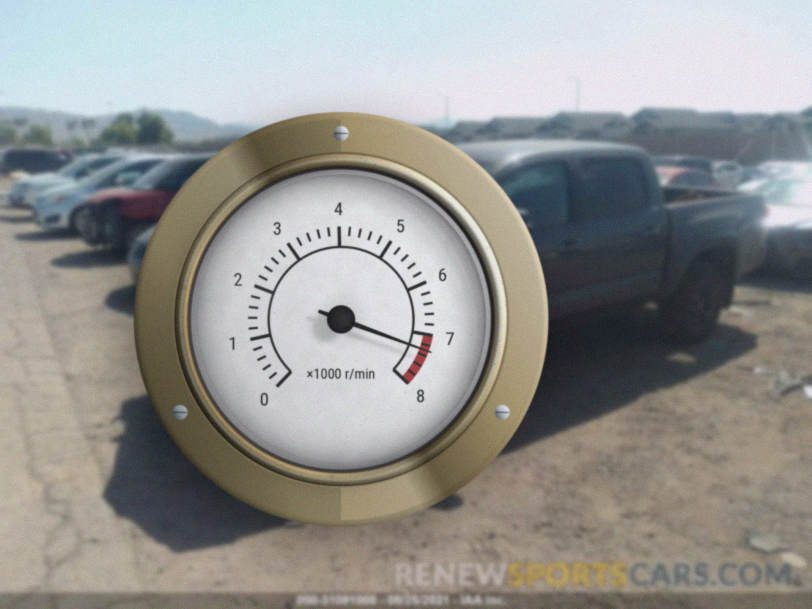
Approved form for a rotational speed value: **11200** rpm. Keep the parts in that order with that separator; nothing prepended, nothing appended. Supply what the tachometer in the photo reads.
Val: **7300** rpm
